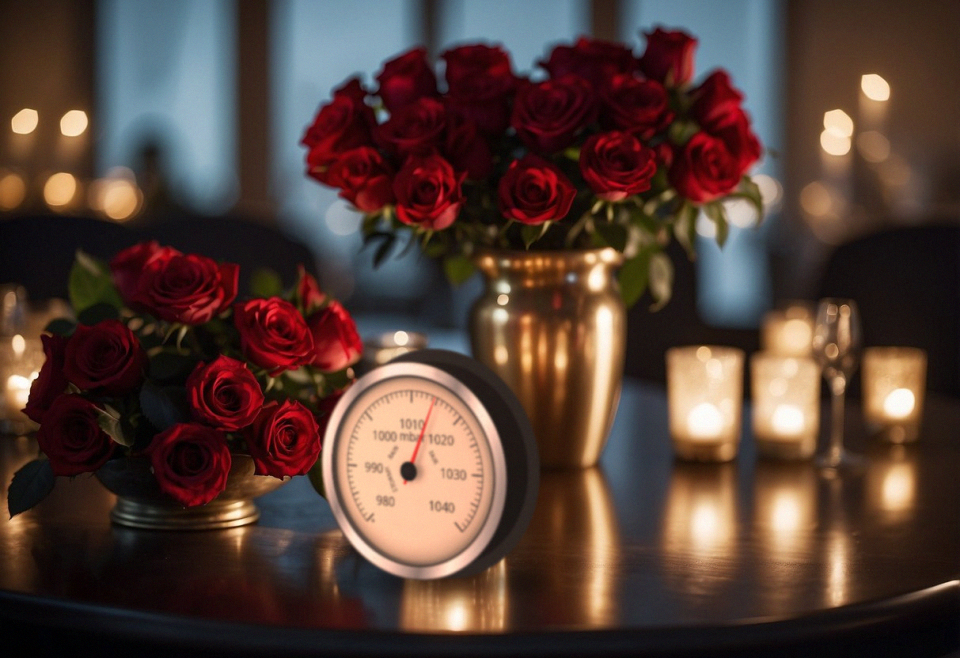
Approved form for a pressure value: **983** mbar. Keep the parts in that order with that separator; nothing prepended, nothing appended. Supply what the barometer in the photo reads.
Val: **1015** mbar
